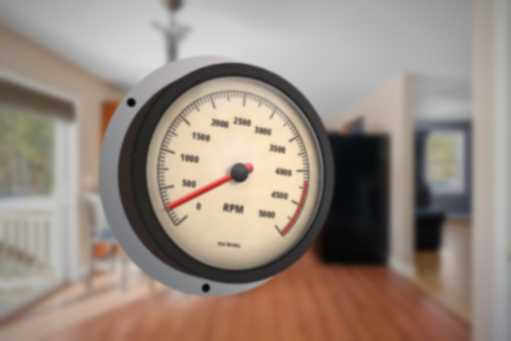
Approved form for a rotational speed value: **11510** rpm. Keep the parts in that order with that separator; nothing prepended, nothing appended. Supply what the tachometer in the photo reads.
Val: **250** rpm
